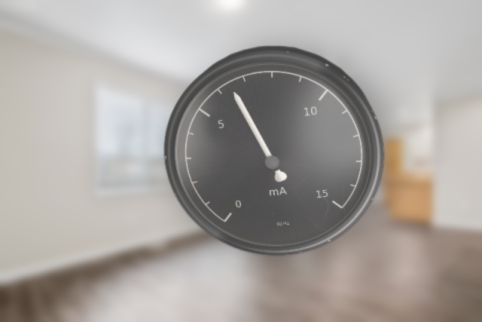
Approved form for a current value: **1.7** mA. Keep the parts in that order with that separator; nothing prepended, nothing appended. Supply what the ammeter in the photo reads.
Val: **6.5** mA
